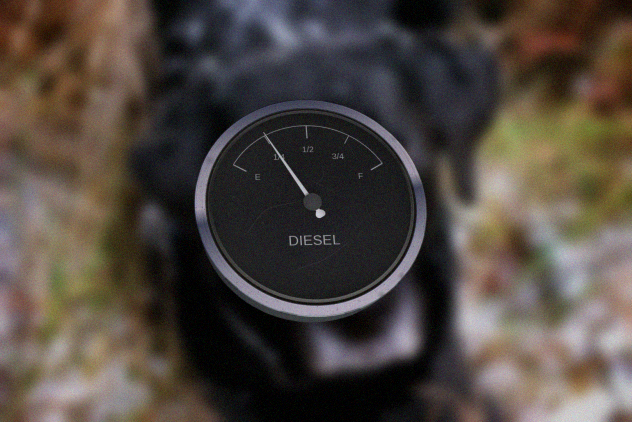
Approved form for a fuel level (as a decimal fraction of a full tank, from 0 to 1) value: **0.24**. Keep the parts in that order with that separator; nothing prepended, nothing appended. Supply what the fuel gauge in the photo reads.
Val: **0.25**
